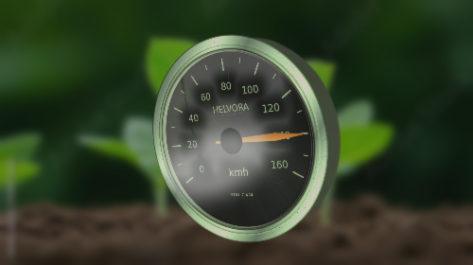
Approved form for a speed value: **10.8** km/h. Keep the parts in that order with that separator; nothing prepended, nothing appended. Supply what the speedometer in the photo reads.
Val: **140** km/h
